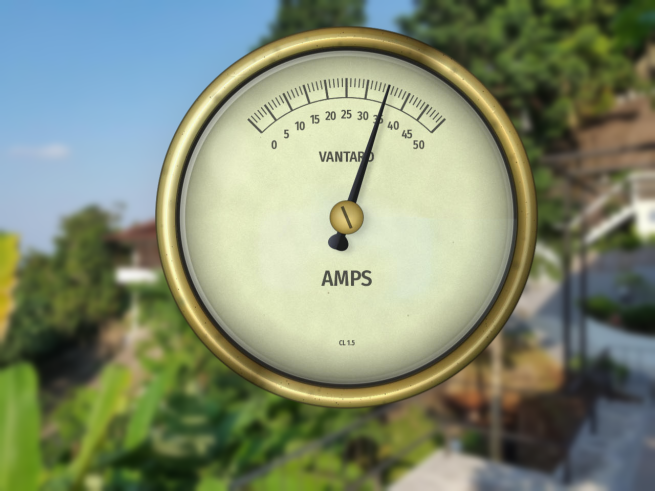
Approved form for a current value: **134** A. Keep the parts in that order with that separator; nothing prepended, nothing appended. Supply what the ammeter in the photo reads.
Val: **35** A
